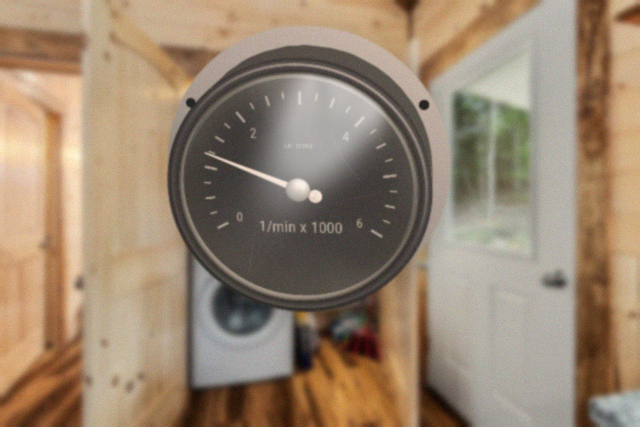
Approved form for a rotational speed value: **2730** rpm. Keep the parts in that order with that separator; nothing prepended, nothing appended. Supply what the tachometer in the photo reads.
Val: **1250** rpm
